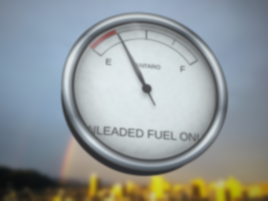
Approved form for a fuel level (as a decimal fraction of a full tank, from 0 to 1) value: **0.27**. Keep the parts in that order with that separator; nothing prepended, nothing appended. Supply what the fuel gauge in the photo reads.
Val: **0.25**
